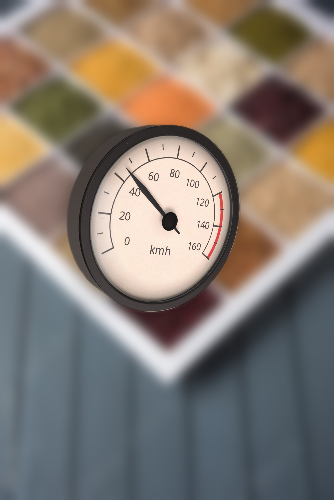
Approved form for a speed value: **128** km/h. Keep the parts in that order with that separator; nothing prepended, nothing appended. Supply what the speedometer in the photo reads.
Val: **45** km/h
